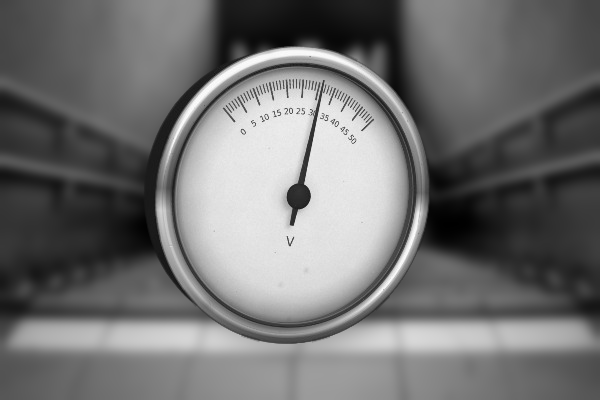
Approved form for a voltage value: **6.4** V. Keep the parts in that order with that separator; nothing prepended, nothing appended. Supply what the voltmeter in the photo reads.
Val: **30** V
